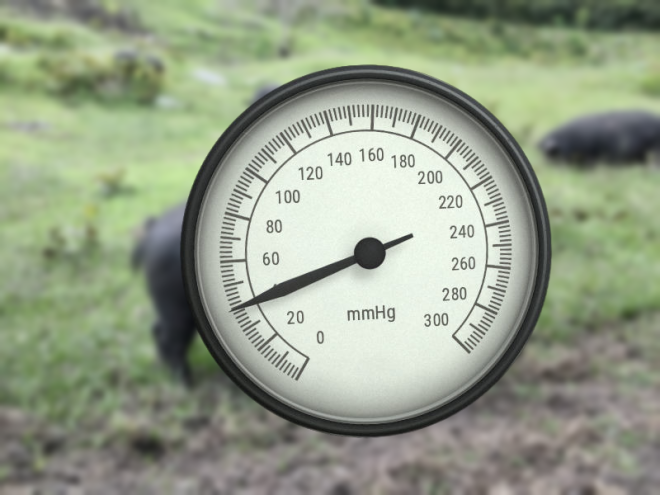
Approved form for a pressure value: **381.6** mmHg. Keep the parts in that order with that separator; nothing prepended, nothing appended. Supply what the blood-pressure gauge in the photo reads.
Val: **40** mmHg
